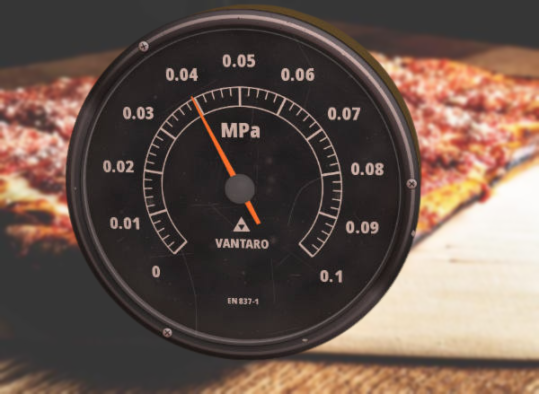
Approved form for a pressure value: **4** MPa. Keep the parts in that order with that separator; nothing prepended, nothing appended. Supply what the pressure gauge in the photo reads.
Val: **0.04** MPa
